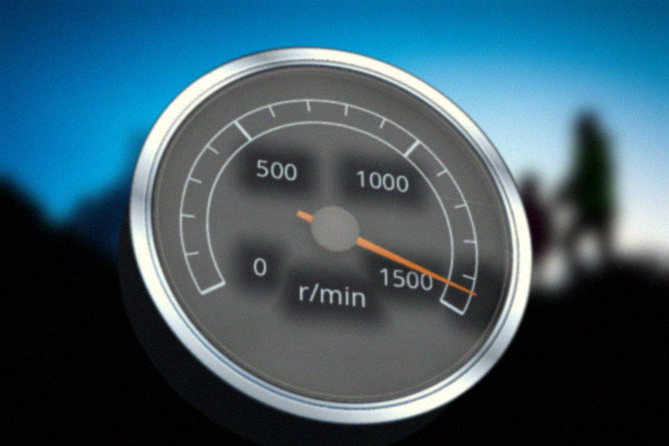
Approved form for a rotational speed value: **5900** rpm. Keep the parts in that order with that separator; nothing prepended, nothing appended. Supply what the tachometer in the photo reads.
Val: **1450** rpm
